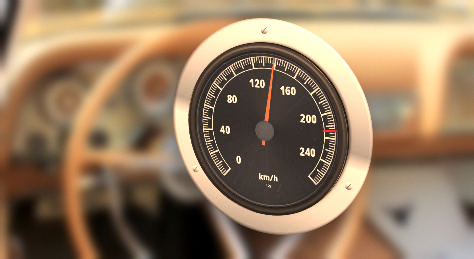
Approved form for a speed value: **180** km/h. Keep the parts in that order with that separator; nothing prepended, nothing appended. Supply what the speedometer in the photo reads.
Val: **140** km/h
